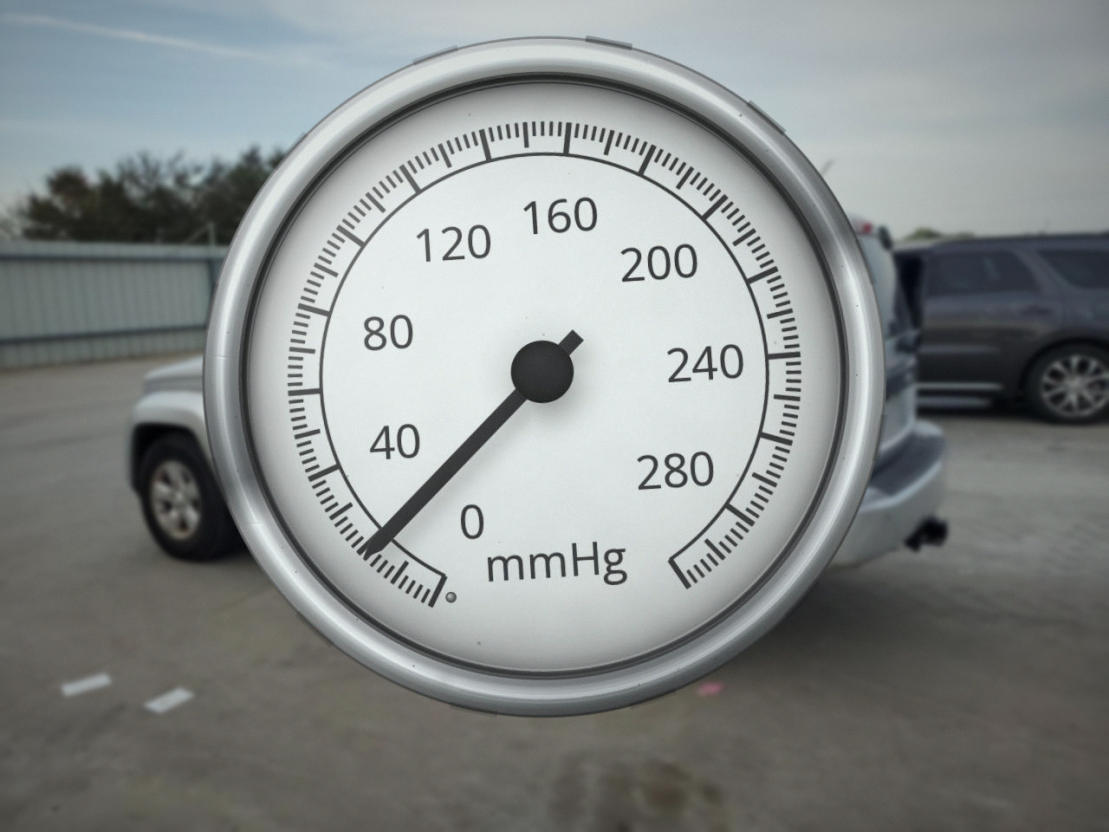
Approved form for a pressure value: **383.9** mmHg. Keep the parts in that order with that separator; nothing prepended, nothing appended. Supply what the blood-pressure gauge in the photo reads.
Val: **18** mmHg
